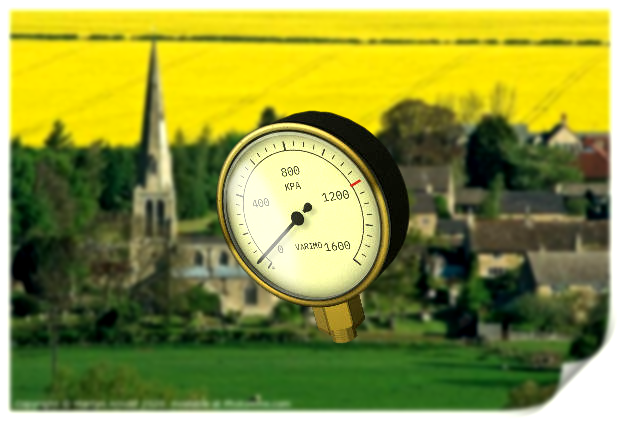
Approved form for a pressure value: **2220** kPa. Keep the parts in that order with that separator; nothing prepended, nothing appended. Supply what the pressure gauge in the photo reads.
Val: **50** kPa
